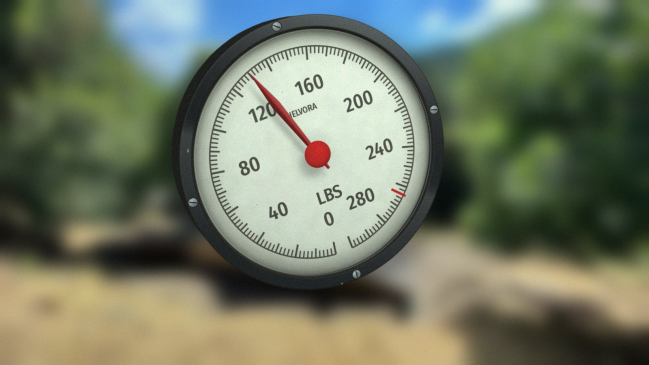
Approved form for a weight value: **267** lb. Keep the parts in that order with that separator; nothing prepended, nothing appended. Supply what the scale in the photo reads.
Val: **130** lb
